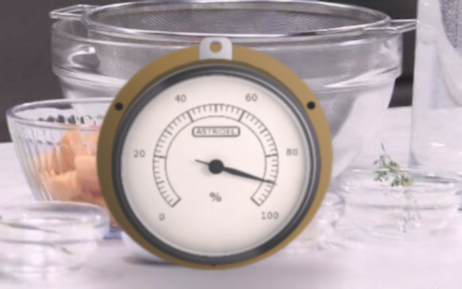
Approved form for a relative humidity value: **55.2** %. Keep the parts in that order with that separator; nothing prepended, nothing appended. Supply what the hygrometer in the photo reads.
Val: **90** %
